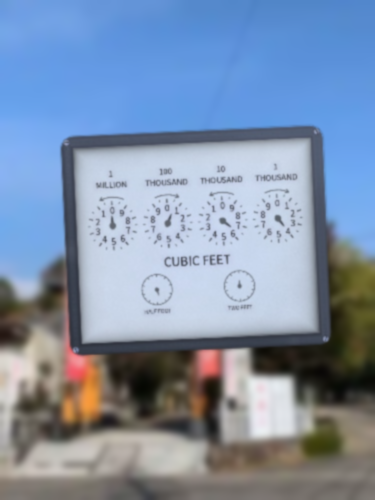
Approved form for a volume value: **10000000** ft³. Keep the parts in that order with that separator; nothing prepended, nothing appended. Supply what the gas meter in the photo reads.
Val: **6400** ft³
